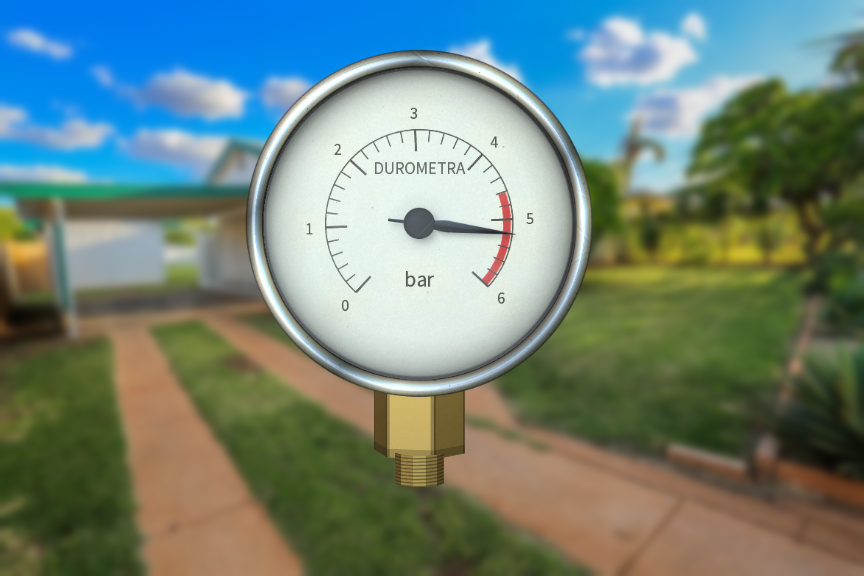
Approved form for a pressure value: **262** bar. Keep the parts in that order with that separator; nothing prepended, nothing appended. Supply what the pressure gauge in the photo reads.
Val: **5.2** bar
